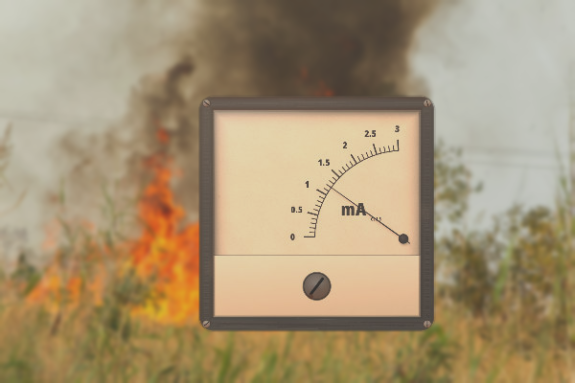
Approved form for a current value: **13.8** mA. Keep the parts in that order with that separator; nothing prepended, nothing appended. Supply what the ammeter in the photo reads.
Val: **1.2** mA
